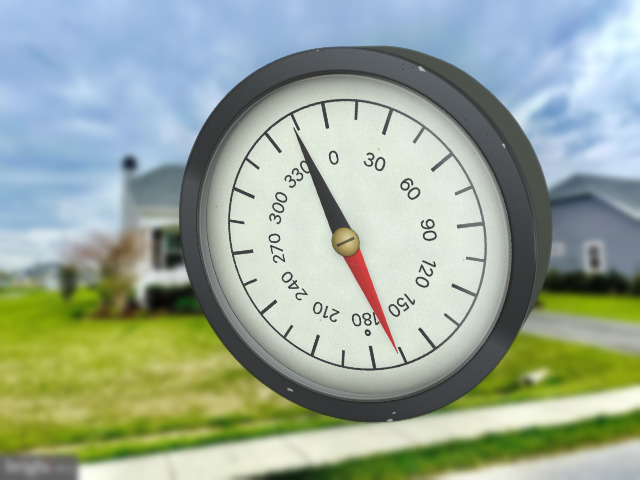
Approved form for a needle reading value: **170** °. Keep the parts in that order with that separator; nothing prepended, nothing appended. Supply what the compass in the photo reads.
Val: **165** °
